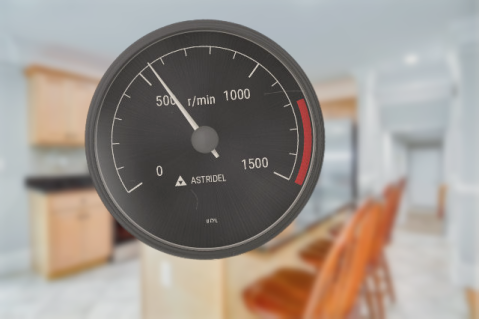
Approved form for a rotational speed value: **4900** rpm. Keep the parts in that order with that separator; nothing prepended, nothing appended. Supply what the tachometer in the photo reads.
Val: **550** rpm
